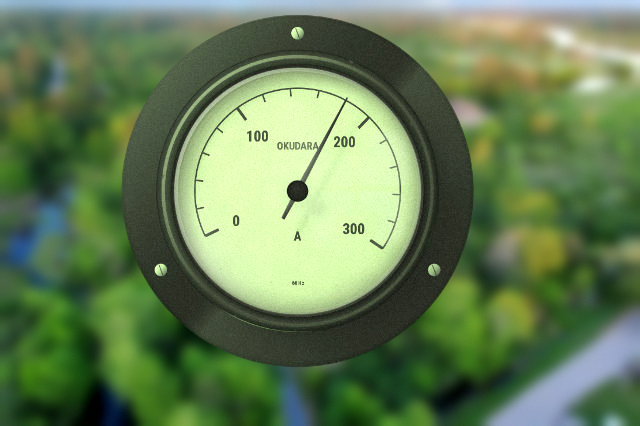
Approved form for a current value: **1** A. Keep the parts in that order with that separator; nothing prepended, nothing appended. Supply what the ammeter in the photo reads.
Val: **180** A
